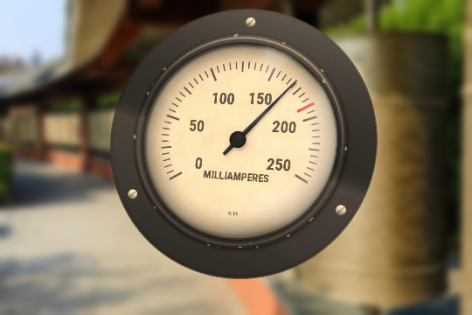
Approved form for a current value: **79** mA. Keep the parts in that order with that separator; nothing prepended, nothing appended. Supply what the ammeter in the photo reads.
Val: **170** mA
